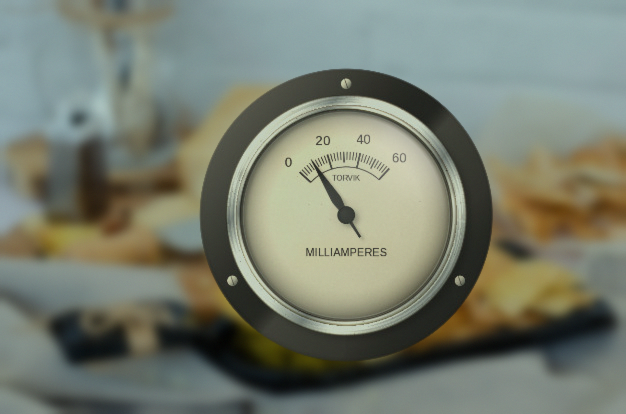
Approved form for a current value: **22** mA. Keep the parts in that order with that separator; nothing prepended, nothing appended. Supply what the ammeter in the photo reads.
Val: **10** mA
